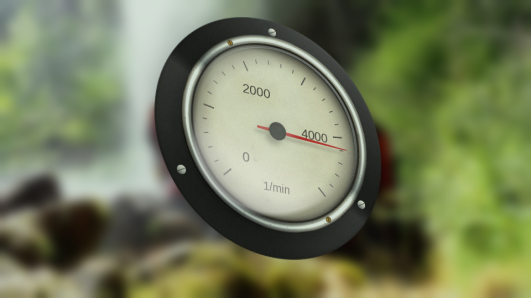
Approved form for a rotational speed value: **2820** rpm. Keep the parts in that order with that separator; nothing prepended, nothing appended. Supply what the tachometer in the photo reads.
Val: **4200** rpm
